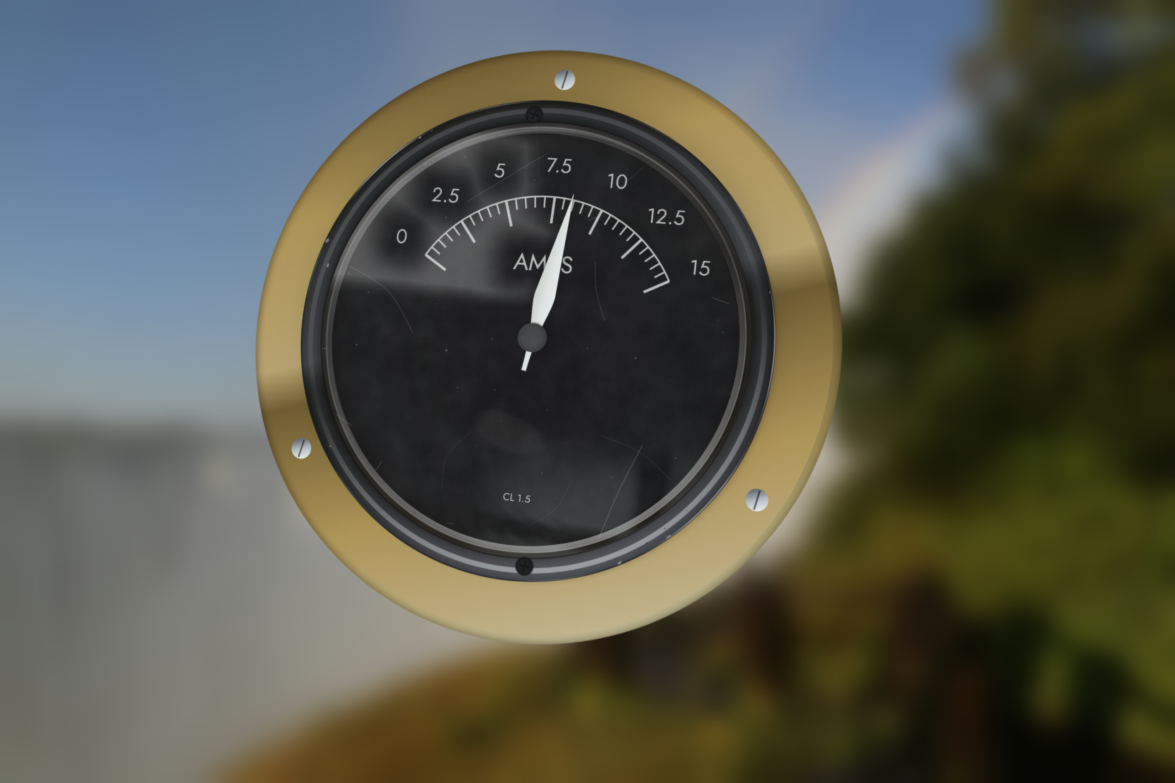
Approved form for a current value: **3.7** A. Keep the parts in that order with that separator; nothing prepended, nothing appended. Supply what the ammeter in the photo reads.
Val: **8.5** A
